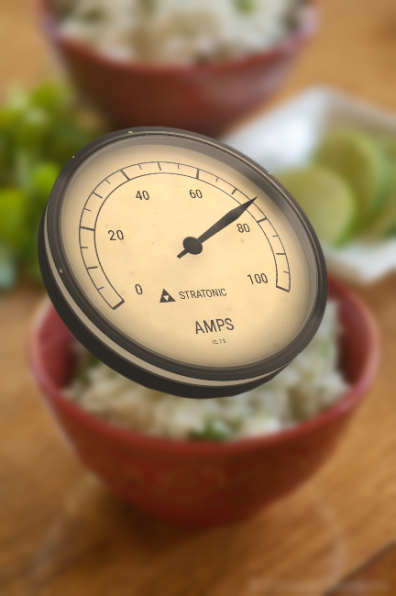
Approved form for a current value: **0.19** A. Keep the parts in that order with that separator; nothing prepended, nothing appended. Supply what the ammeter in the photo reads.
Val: **75** A
